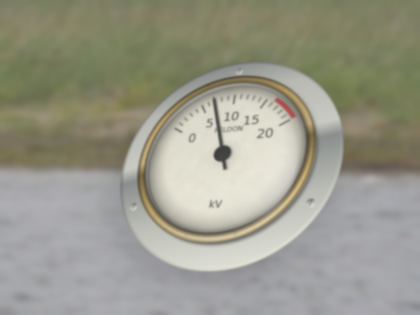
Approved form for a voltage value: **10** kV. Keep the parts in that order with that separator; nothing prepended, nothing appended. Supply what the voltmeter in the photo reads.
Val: **7** kV
